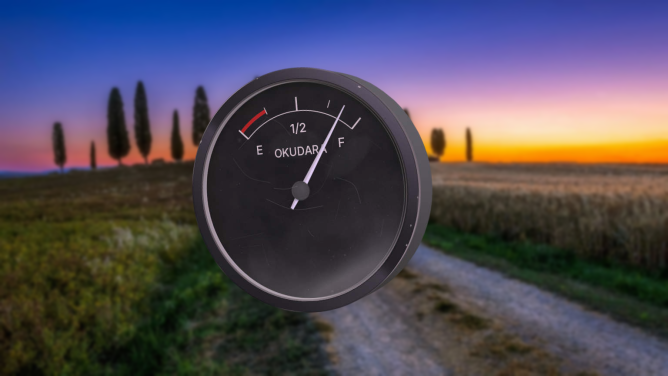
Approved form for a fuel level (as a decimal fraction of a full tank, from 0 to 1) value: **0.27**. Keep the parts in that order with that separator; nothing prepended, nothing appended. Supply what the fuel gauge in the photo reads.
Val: **0.875**
